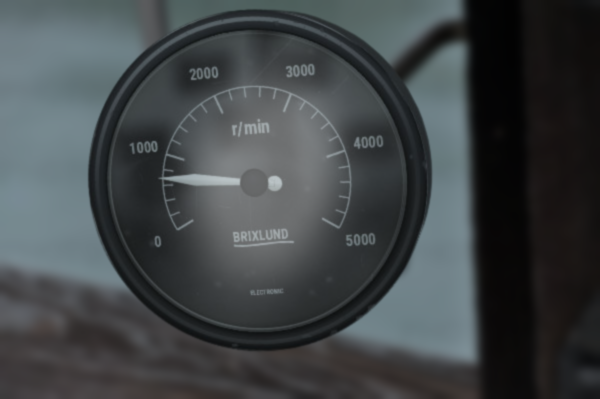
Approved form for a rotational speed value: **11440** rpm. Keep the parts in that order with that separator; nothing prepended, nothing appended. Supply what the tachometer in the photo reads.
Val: **700** rpm
